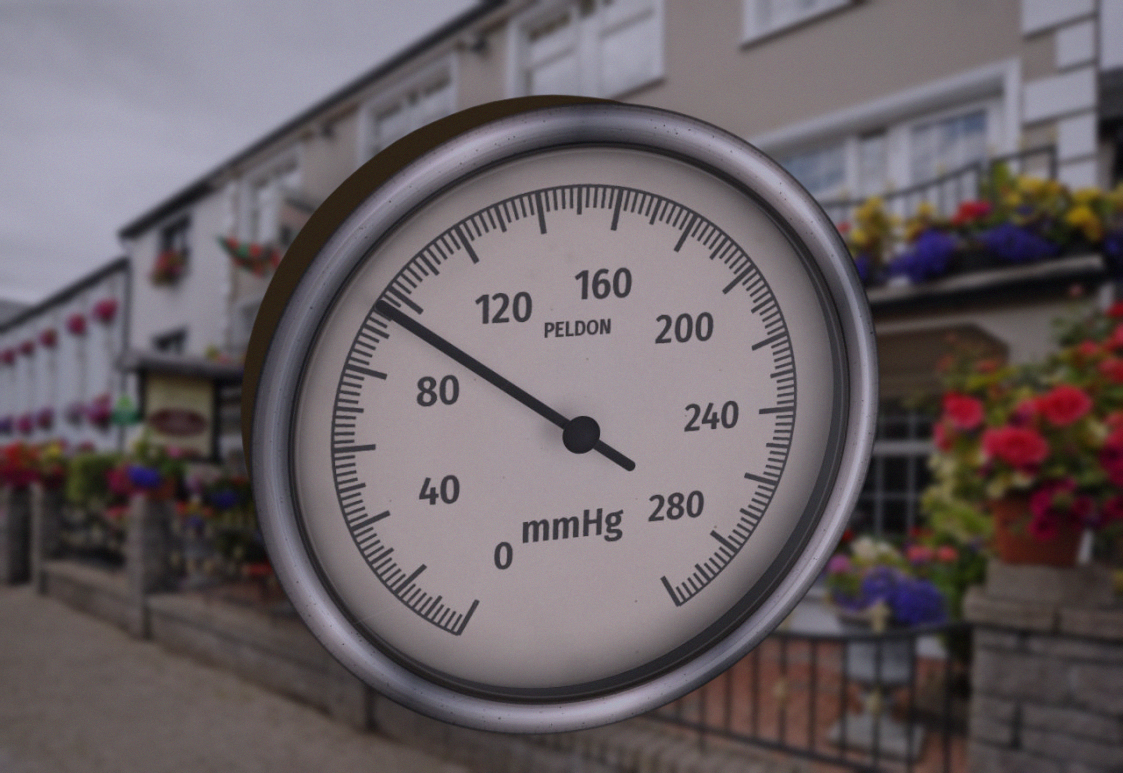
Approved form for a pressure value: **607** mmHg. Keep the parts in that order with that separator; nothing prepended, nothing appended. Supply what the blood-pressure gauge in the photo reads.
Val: **96** mmHg
